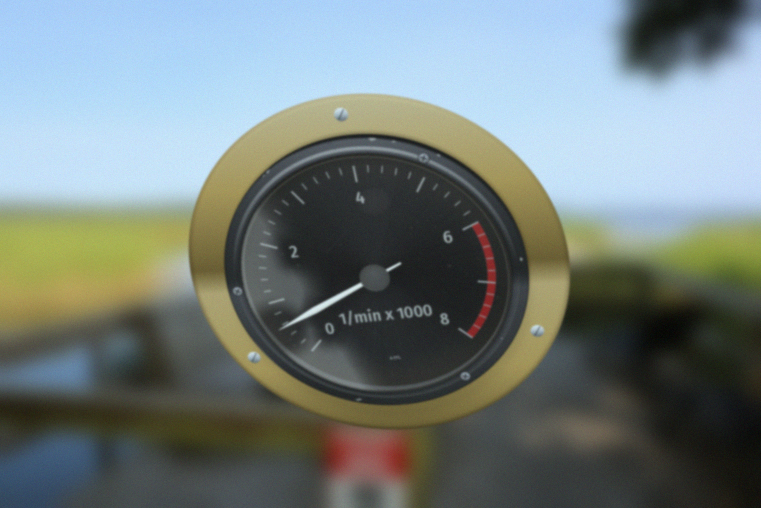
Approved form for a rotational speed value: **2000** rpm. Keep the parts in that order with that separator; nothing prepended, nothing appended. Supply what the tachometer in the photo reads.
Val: **600** rpm
